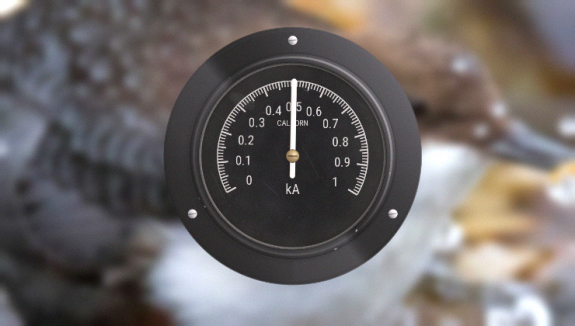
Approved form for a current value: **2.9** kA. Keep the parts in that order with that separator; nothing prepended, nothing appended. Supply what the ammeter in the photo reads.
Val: **0.5** kA
